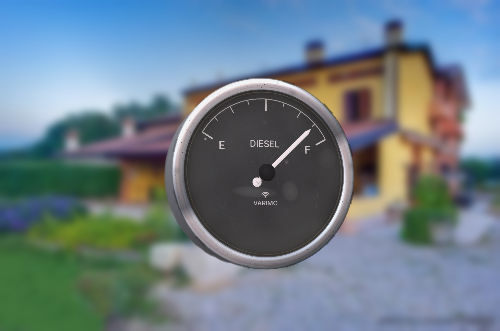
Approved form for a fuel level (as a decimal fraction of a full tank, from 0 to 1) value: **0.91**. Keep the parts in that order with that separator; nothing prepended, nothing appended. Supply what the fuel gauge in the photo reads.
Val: **0.875**
